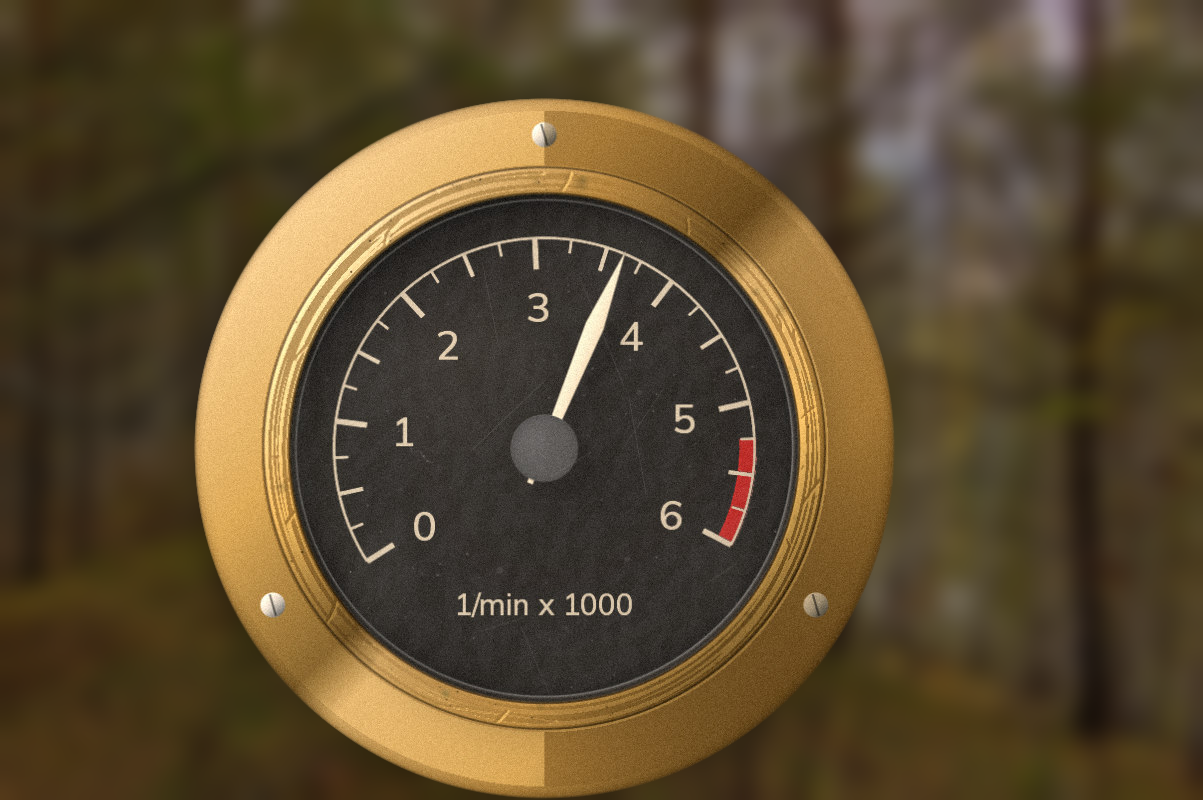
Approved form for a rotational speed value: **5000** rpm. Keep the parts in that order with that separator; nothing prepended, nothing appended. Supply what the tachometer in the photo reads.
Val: **3625** rpm
